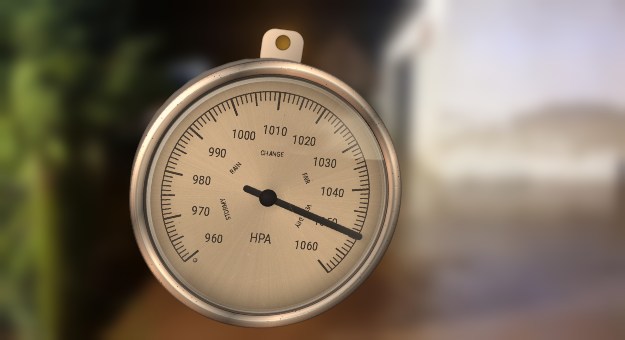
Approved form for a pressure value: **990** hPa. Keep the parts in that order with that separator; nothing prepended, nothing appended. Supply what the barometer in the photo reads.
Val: **1050** hPa
